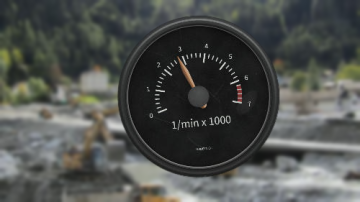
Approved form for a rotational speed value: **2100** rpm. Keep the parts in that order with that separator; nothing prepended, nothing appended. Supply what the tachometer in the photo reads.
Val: **2800** rpm
